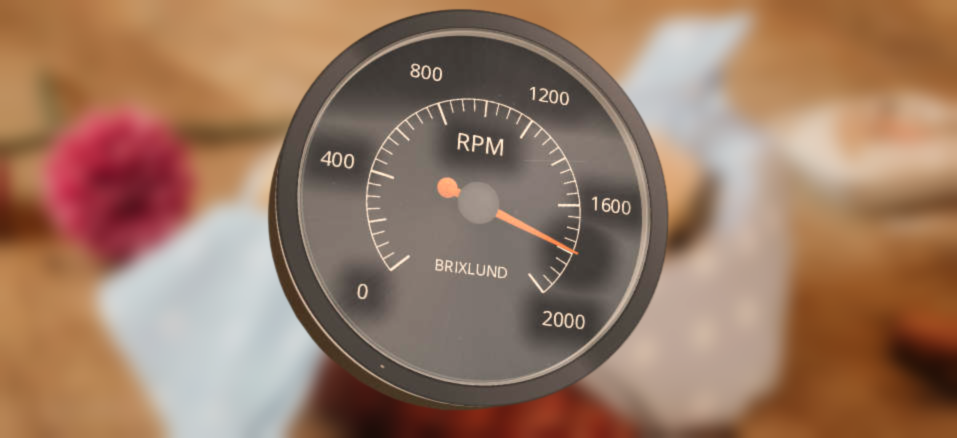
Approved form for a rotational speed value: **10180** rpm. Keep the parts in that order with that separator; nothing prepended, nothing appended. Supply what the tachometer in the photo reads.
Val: **1800** rpm
